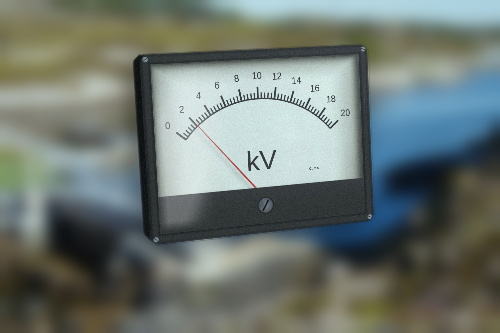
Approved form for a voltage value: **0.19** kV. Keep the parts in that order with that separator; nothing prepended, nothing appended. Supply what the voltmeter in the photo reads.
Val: **2** kV
